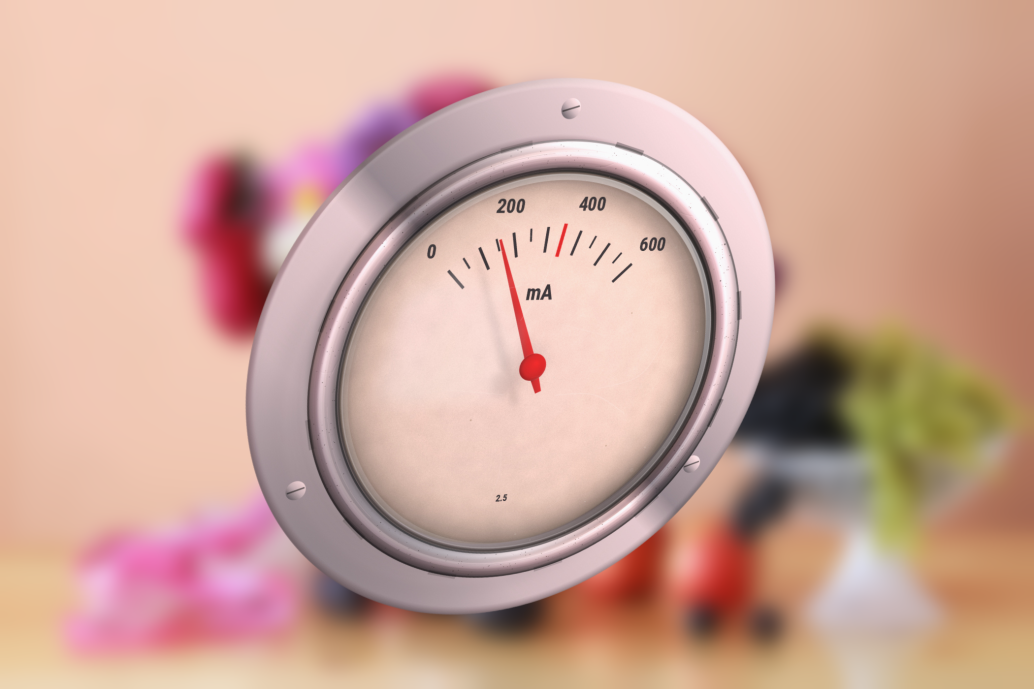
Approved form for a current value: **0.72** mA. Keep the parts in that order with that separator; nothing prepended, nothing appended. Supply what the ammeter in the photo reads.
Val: **150** mA
